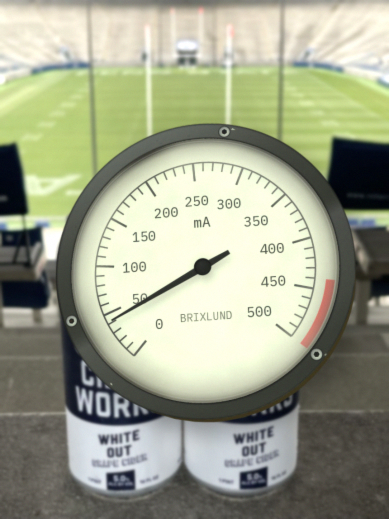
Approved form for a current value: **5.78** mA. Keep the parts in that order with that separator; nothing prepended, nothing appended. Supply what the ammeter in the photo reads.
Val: **40** mA
